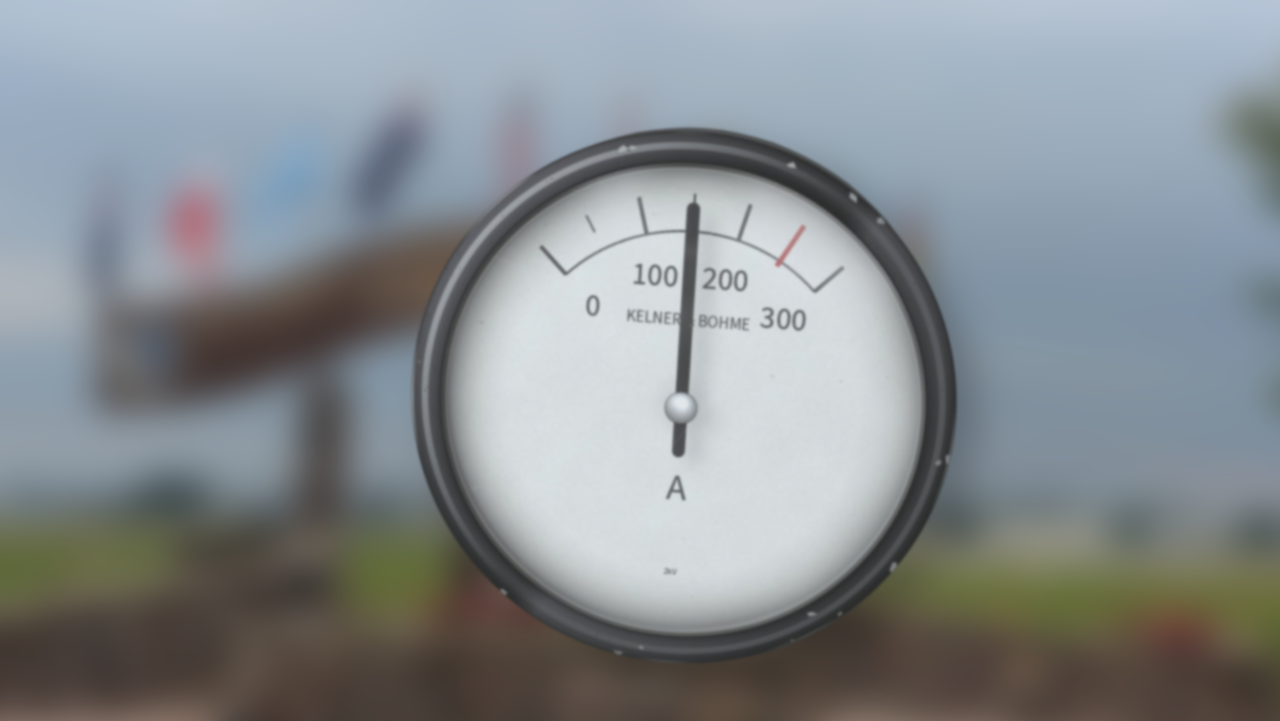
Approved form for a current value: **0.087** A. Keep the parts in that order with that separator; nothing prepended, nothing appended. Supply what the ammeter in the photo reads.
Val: **150** A
